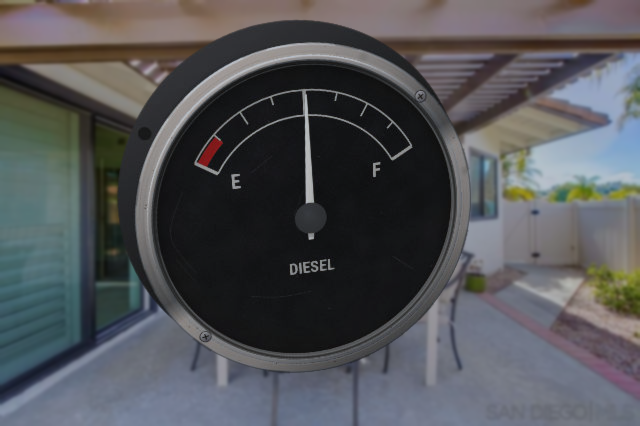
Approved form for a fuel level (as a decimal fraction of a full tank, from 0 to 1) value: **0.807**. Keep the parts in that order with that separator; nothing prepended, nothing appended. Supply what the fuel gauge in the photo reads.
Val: **0.5**
